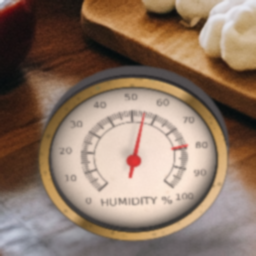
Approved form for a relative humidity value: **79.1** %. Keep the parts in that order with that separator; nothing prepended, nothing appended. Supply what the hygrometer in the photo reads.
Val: **55** %
